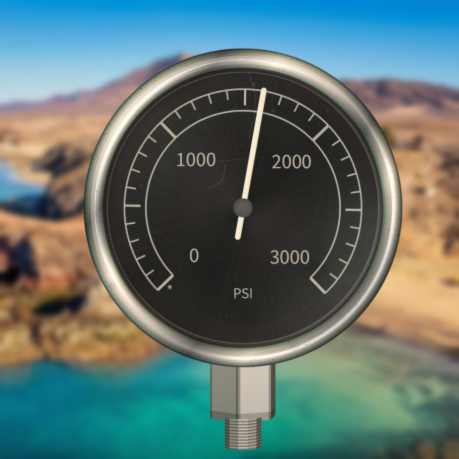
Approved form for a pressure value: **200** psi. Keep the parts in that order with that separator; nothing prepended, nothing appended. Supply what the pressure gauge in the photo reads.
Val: **1600** psi
